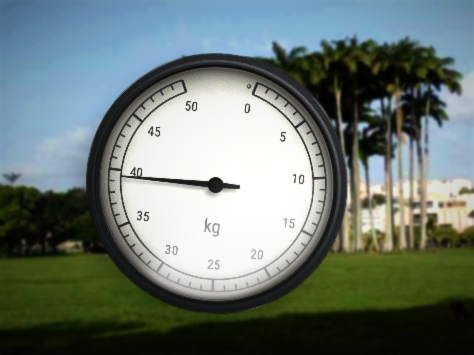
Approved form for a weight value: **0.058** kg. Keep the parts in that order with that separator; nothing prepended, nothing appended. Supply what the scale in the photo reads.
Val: **39.5** kg
